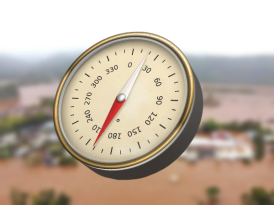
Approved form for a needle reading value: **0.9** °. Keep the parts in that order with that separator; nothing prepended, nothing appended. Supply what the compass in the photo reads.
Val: **200** °
